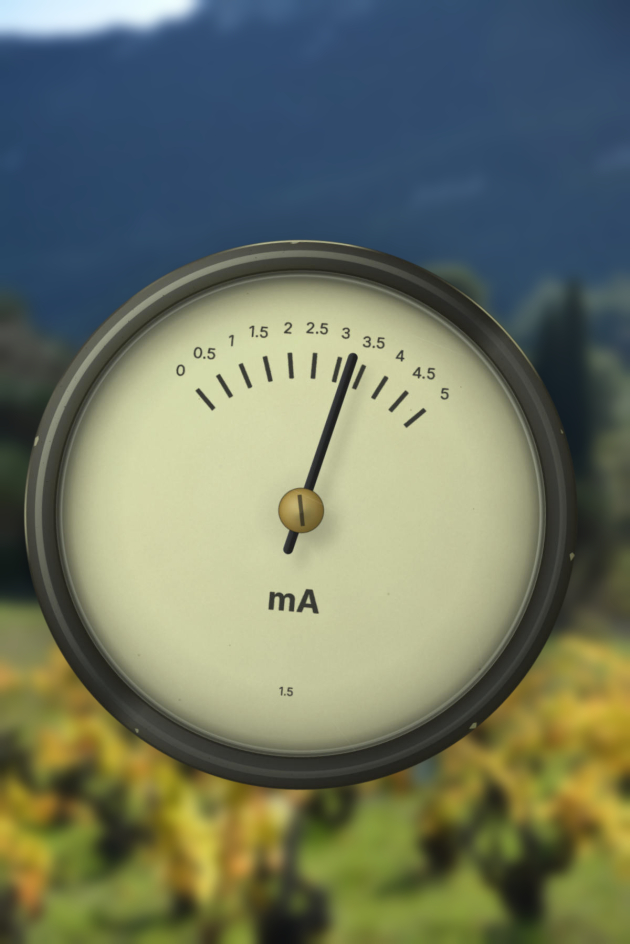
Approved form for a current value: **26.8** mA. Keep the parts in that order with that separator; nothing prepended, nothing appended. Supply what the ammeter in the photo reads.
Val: **3.25** mA
